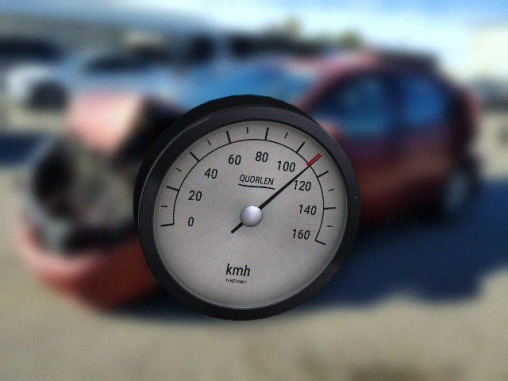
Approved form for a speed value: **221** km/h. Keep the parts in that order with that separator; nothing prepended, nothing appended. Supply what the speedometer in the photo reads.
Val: **110** km/h
